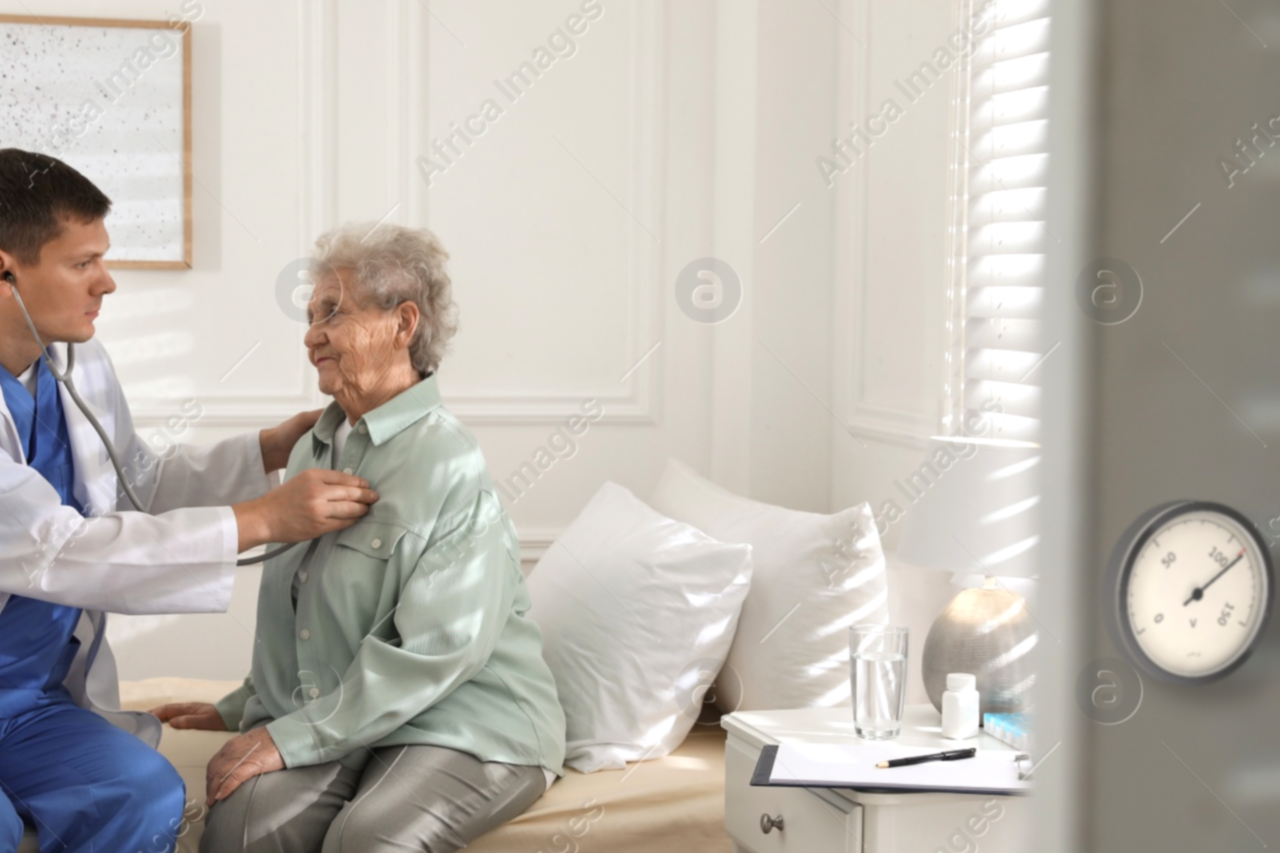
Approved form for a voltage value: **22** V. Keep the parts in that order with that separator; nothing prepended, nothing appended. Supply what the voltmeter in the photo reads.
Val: **110** V
